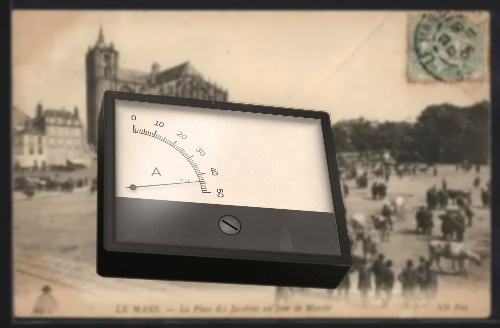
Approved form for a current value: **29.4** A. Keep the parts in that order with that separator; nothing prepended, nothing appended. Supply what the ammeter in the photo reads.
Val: **45** A
